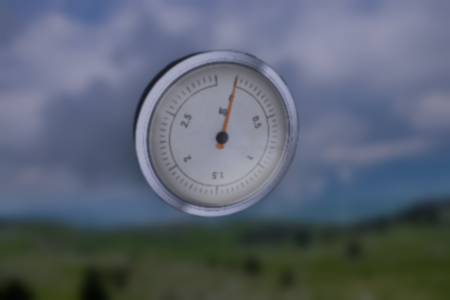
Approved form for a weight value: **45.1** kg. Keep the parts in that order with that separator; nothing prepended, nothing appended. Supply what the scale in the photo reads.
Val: **0** kg
